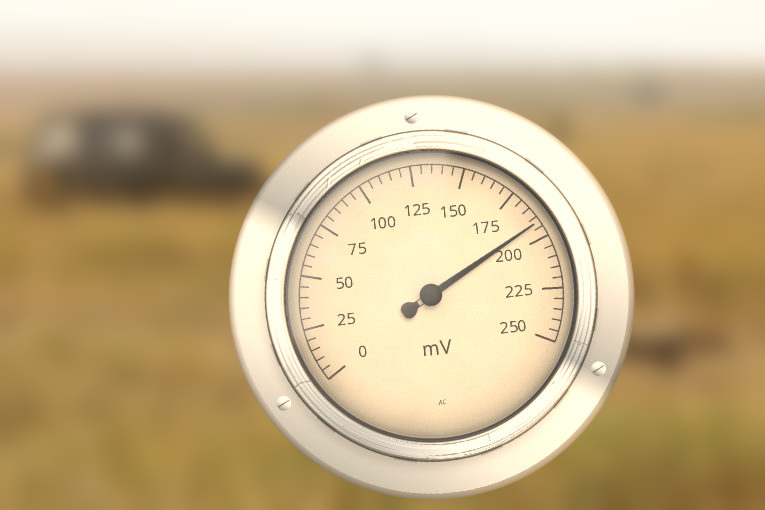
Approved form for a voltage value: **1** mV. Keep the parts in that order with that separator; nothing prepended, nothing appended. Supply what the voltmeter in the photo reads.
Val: **192.5** mV
